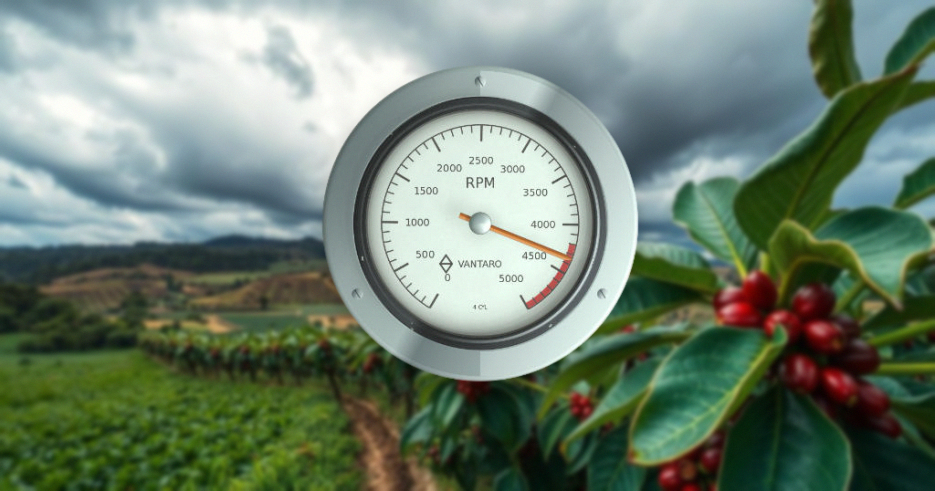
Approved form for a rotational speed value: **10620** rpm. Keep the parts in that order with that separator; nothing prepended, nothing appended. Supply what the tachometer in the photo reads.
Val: **4350** rpm
